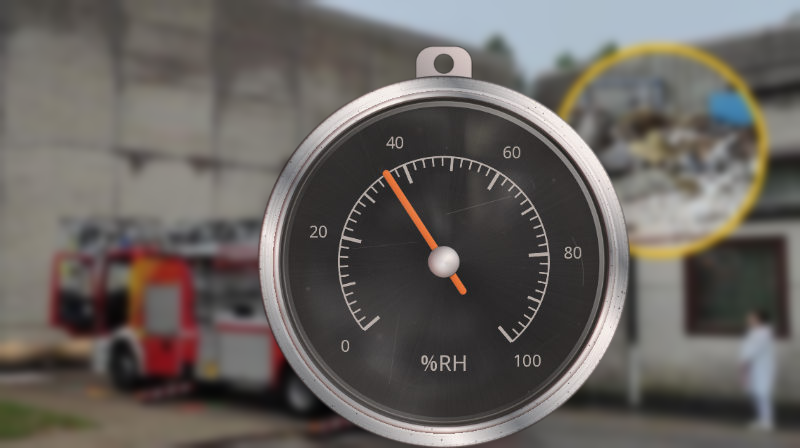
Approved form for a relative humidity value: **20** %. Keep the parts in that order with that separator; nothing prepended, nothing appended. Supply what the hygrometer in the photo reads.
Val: **36** %
